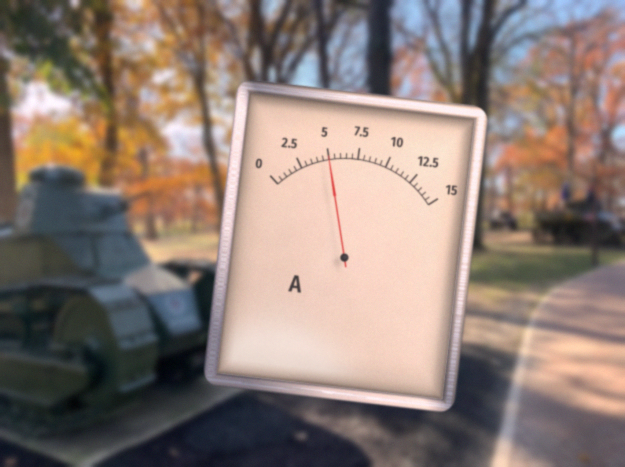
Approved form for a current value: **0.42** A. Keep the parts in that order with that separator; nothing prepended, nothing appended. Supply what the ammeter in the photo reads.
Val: **5** A
